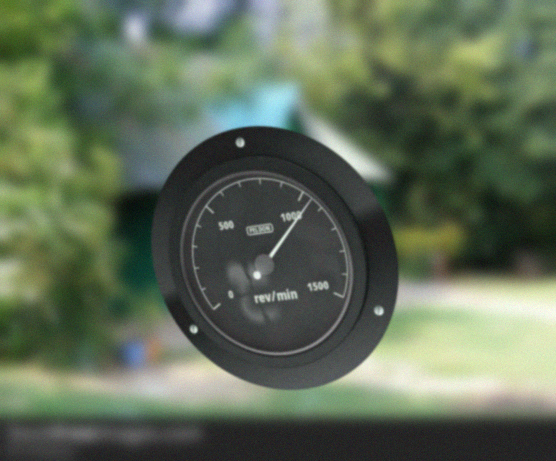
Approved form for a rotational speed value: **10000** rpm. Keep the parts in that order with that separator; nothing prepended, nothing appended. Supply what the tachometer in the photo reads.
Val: **1050** rpm
